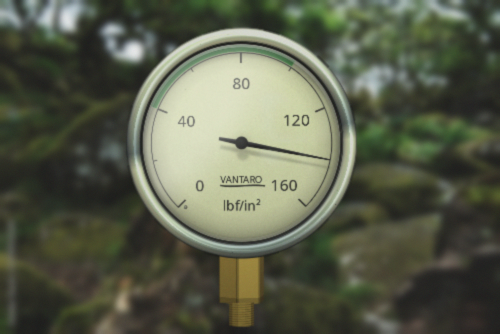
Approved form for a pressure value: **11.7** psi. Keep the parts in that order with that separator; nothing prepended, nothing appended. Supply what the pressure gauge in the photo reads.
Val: **140** psi
